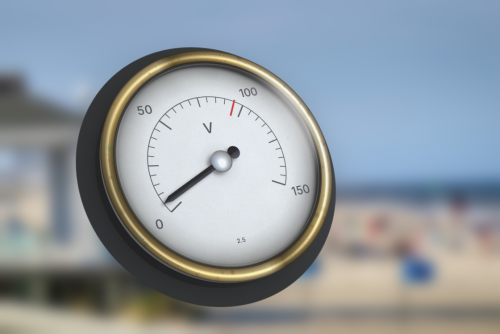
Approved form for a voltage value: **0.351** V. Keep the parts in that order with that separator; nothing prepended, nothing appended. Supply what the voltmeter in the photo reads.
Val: **5** V
